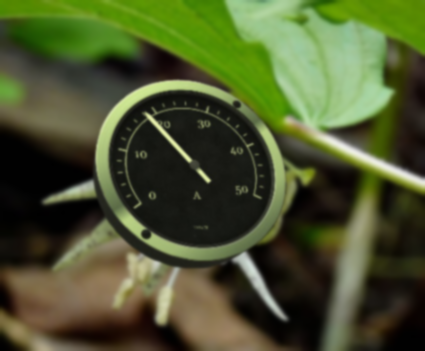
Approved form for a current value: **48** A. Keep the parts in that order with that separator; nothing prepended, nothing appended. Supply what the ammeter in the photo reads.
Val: **18** A
